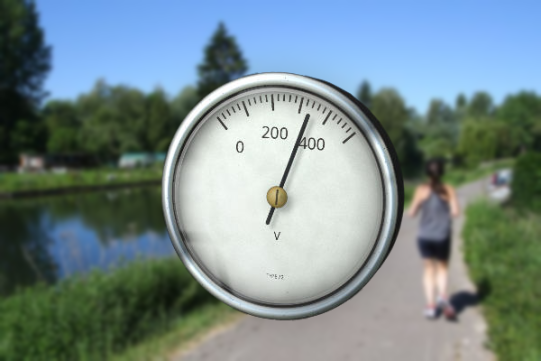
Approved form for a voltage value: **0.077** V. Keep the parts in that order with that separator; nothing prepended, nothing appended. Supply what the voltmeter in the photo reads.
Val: **340** V
